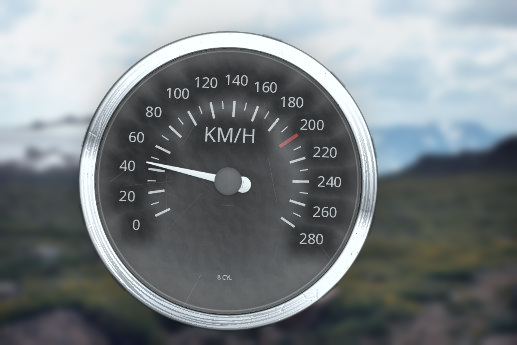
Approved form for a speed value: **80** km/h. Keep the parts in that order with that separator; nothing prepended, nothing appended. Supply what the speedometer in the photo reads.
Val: **45** km/h
